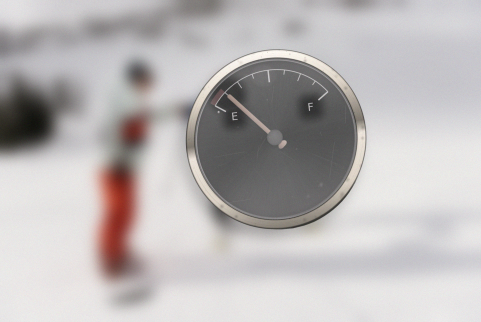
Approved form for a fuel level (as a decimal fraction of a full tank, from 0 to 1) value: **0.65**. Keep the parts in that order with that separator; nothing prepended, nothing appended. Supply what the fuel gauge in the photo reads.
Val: **0.125**
